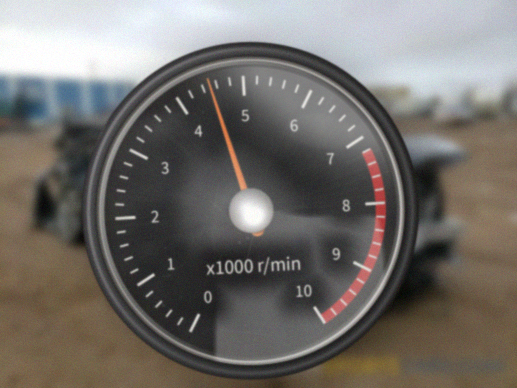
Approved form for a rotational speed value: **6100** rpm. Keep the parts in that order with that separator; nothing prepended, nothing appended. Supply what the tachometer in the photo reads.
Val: **4500** rpm
